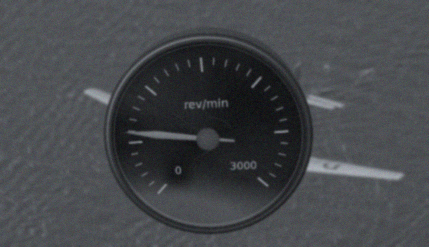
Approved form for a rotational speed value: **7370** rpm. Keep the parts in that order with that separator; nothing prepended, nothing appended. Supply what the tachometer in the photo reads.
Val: **600** rpm
